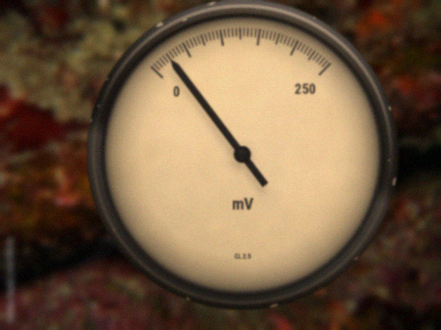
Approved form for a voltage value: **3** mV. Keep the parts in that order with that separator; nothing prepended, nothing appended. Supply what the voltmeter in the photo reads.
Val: **25** mV
